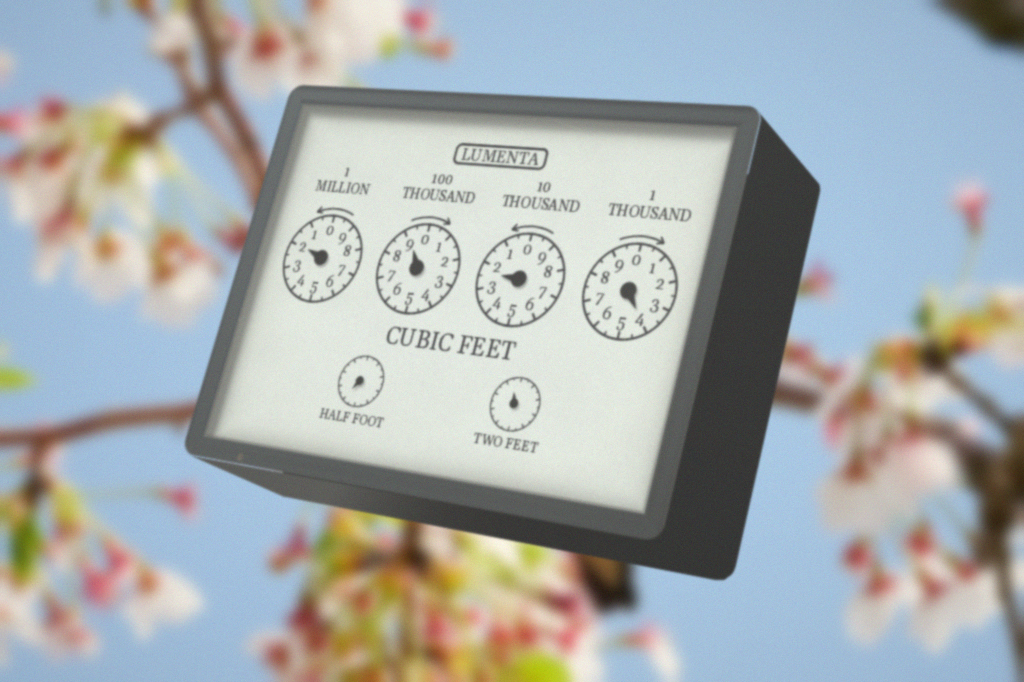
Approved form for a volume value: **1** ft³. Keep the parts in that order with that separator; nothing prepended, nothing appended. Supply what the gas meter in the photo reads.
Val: **192400** ft³
